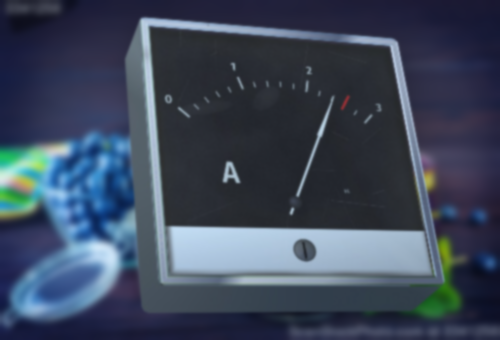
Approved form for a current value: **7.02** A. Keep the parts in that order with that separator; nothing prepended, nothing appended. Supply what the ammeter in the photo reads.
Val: **2.4** A
